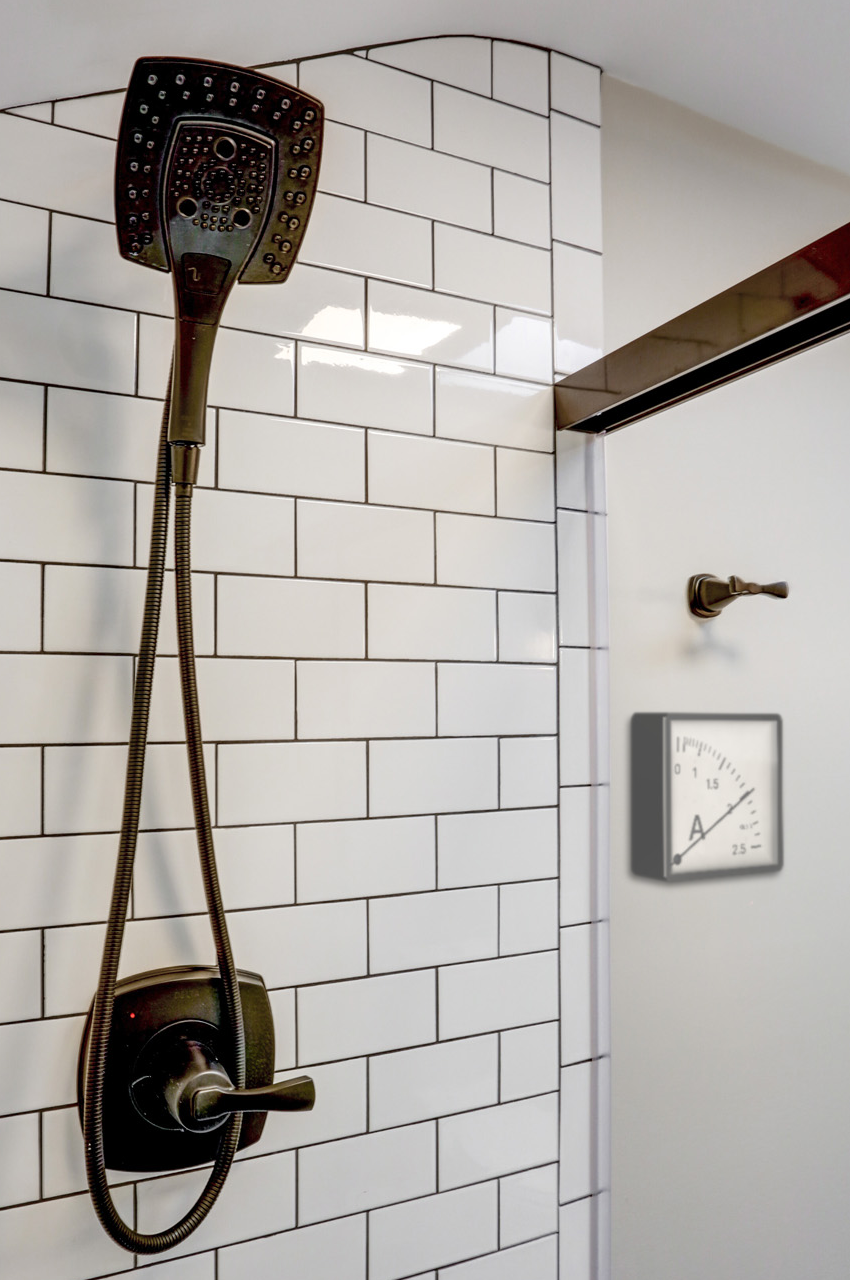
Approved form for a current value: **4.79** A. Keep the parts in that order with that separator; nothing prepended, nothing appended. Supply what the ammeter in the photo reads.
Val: **2** A
